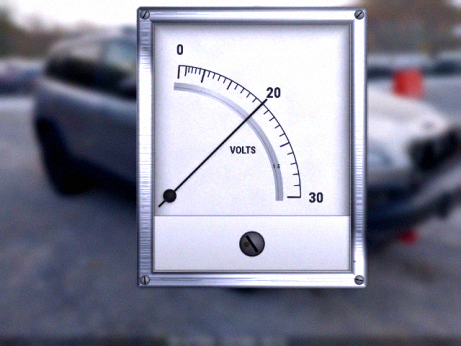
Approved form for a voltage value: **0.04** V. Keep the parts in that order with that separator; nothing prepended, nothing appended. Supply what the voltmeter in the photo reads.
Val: **20** V
